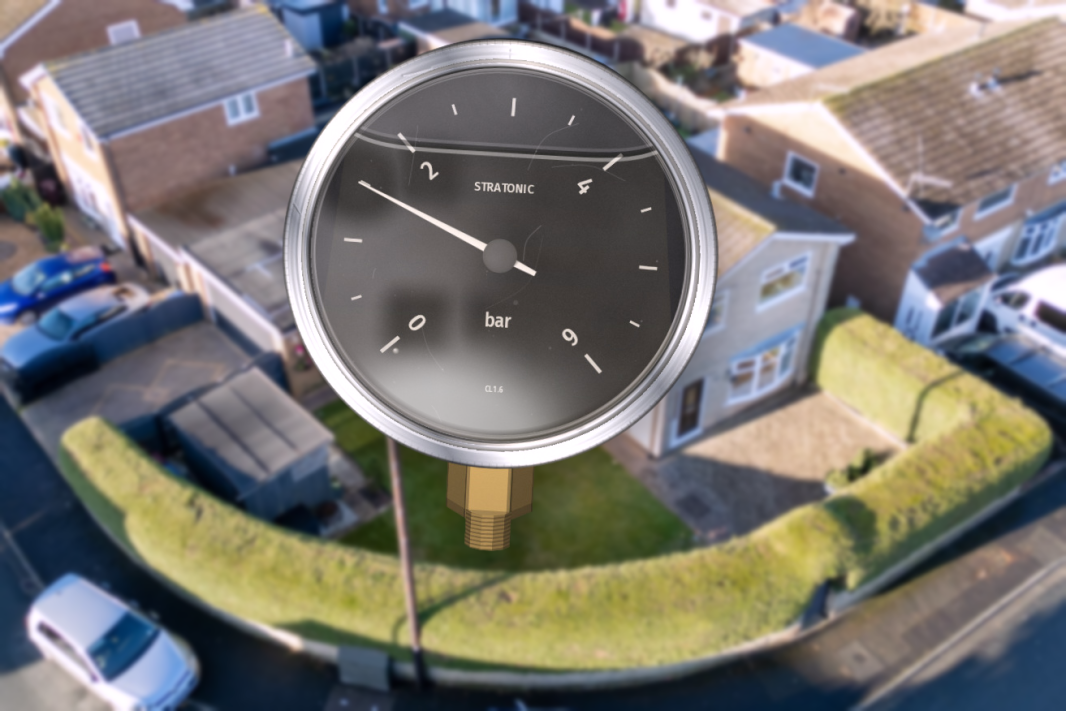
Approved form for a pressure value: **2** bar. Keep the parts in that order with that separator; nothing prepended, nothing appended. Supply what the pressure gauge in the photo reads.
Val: **1.5** bar
